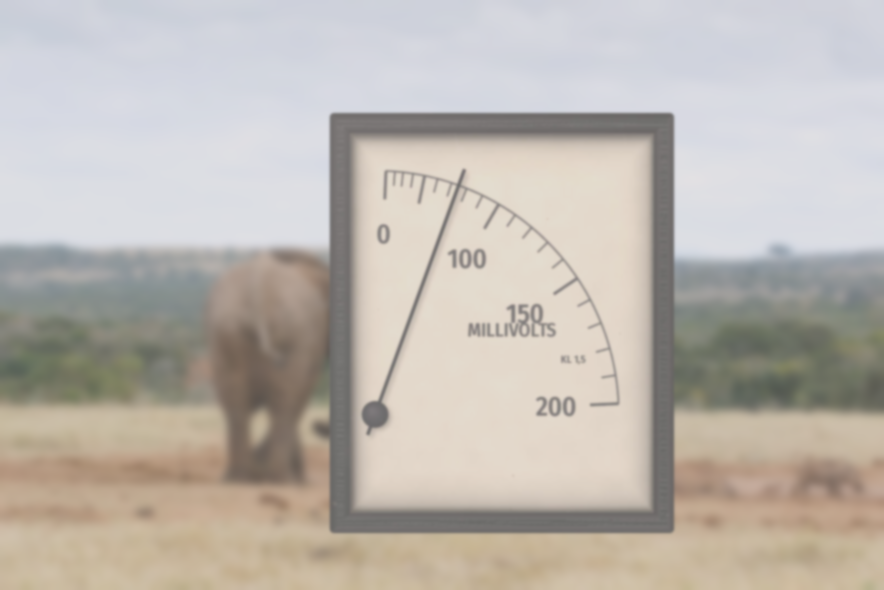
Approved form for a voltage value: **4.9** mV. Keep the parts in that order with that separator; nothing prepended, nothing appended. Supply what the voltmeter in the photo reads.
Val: **75** mV
